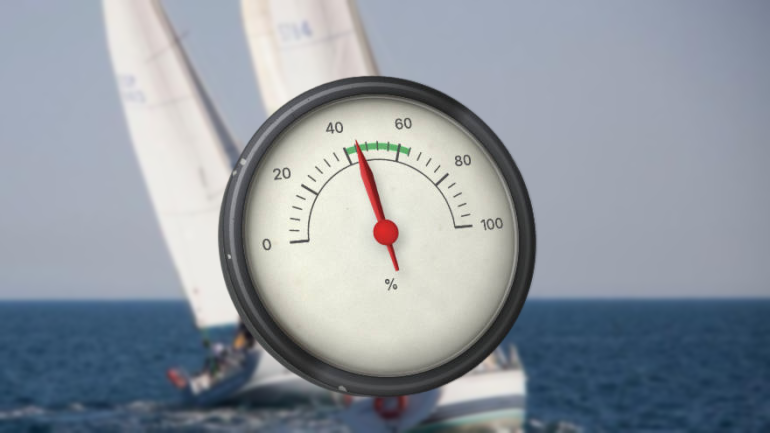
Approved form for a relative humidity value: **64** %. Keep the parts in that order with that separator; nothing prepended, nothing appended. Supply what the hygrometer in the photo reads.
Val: **44** %
